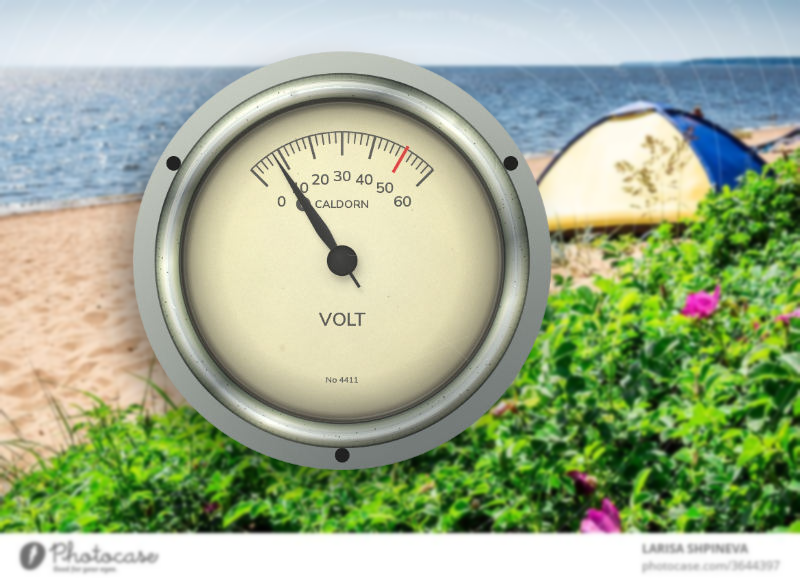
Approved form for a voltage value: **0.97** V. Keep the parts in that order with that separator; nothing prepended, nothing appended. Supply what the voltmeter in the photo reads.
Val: **8** V
